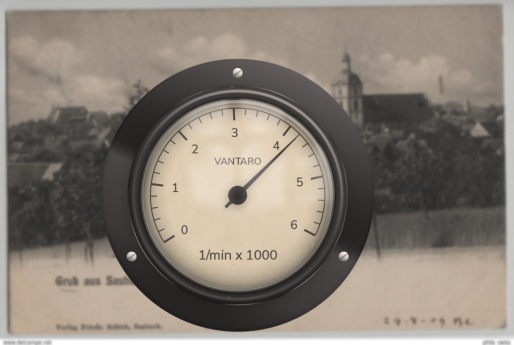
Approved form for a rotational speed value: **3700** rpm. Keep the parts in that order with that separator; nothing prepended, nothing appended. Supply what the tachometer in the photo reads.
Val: **4200** rpm
